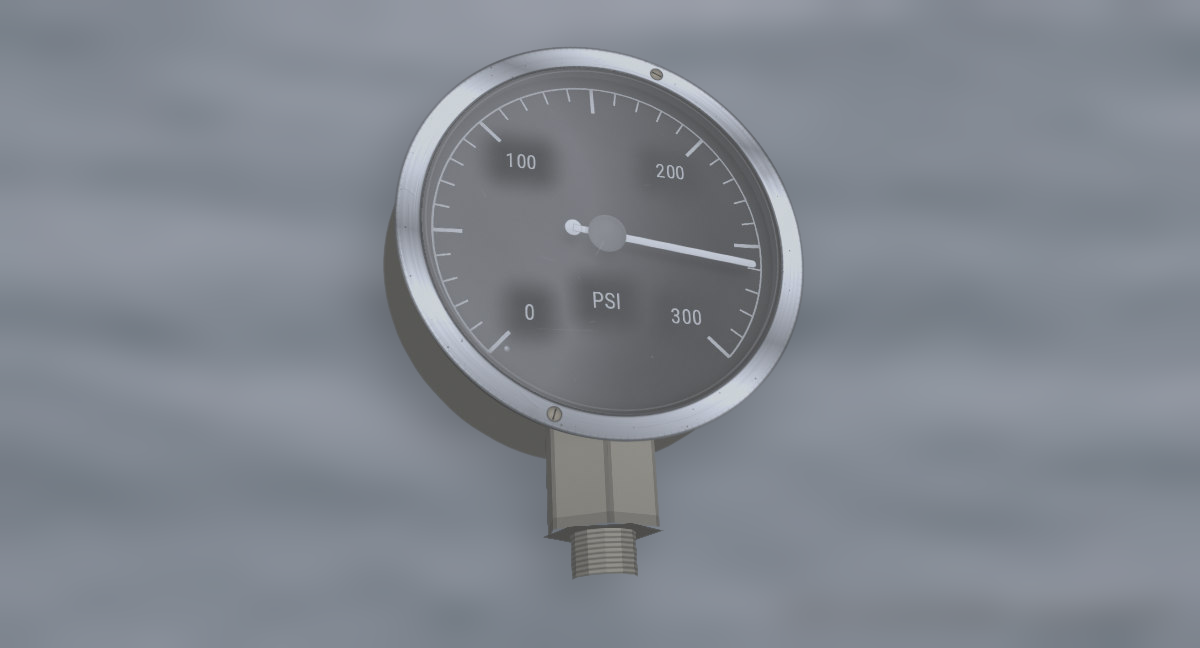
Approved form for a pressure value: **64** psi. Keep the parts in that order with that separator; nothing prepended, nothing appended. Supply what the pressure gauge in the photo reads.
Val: **260** psi
